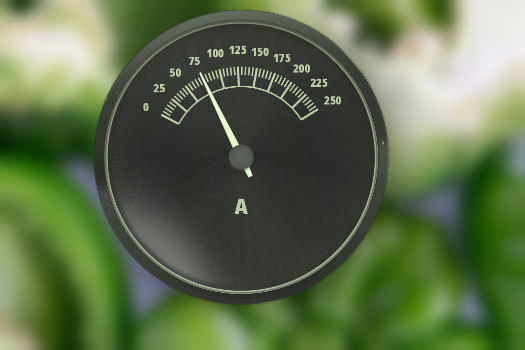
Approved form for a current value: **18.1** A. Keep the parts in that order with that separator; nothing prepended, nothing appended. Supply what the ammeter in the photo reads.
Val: **75** A
